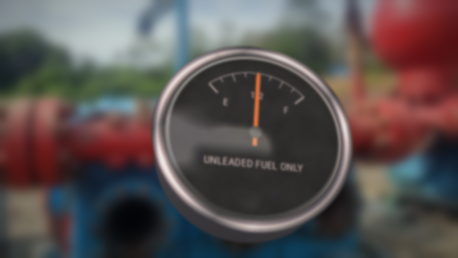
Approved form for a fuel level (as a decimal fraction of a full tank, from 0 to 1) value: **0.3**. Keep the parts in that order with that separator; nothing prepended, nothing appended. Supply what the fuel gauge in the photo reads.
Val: **0.5**
